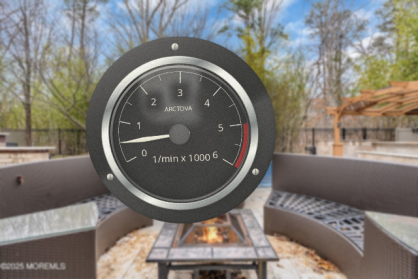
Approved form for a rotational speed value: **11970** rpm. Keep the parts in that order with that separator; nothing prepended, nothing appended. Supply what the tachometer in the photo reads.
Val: **500** rpm
